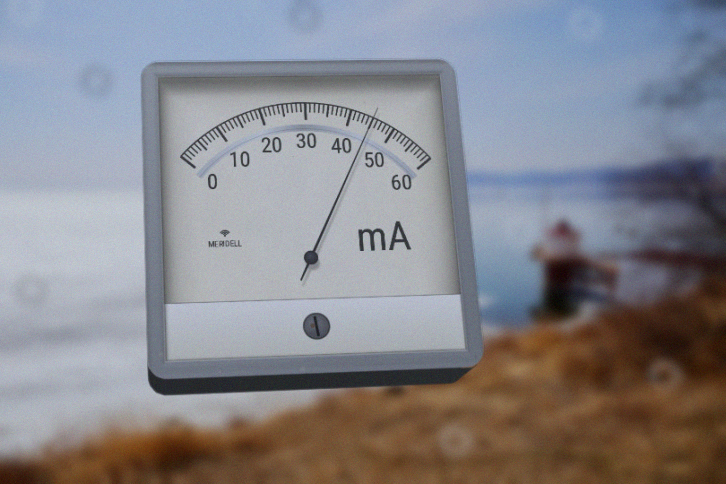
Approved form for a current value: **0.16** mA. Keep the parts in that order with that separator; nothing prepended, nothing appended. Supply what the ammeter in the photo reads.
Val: **45** mA
